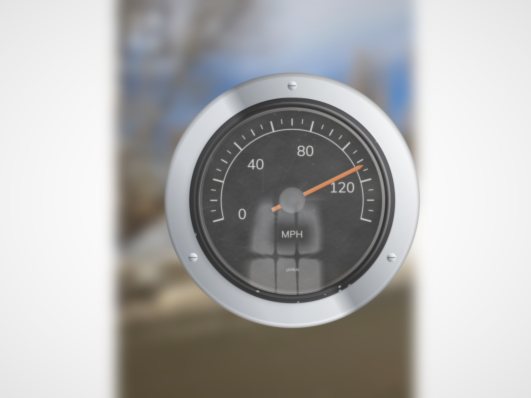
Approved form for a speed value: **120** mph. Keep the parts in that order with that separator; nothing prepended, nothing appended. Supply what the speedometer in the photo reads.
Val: **112.5** mph
